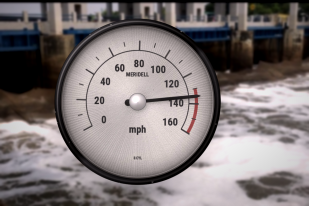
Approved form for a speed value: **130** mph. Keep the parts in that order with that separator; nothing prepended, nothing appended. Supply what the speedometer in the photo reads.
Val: **135** mph
